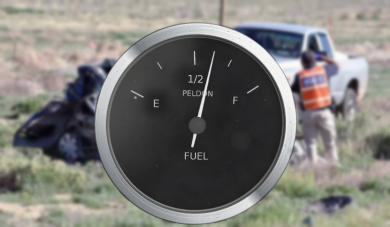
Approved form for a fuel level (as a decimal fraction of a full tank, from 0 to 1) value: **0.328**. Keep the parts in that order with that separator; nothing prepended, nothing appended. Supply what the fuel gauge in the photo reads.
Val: **0.625**
